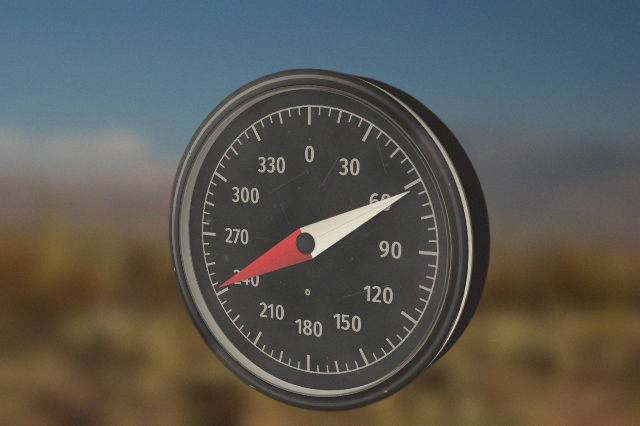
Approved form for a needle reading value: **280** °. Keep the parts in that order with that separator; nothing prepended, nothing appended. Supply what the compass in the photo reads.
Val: **242.5** °
